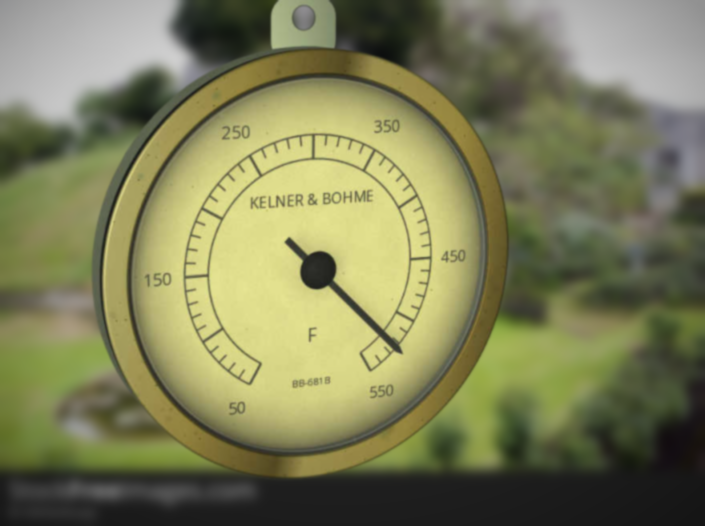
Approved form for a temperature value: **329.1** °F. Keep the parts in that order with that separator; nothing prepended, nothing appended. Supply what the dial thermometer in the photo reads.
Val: **525** °F
